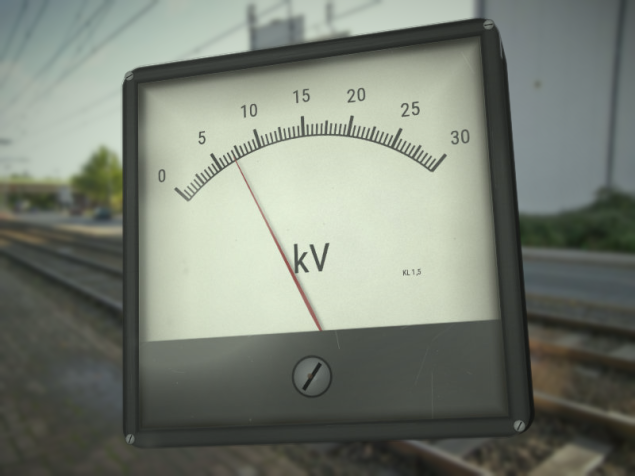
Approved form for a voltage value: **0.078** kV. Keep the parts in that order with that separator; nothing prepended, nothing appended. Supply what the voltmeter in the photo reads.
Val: **7** kV
